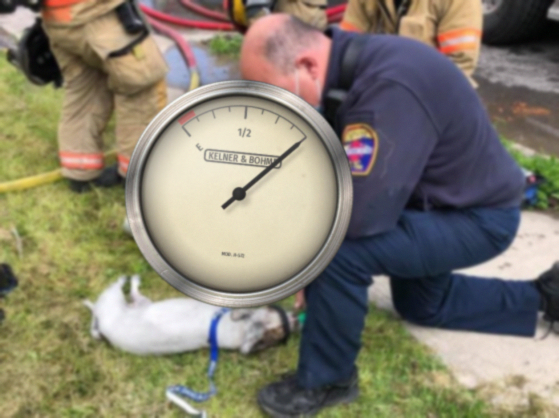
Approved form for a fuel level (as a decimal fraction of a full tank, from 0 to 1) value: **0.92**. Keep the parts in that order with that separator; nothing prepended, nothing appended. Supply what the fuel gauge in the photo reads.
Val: **1**
